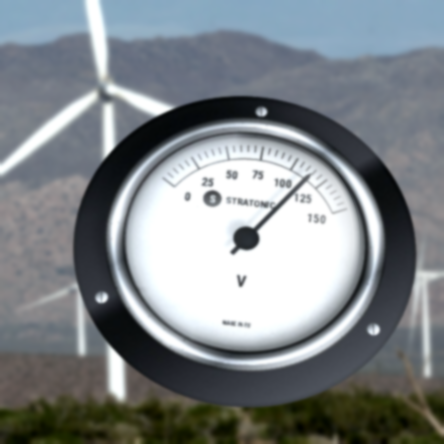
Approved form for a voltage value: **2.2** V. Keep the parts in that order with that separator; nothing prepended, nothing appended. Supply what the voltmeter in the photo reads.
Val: **115** V
